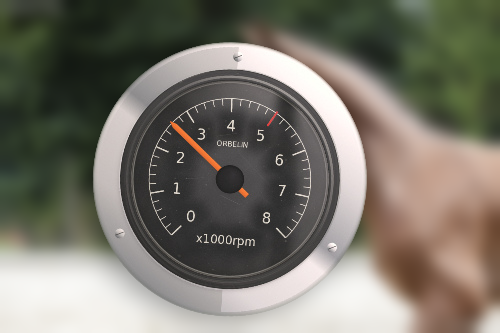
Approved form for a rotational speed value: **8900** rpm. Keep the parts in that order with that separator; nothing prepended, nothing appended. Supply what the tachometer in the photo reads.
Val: **2600** rpm
